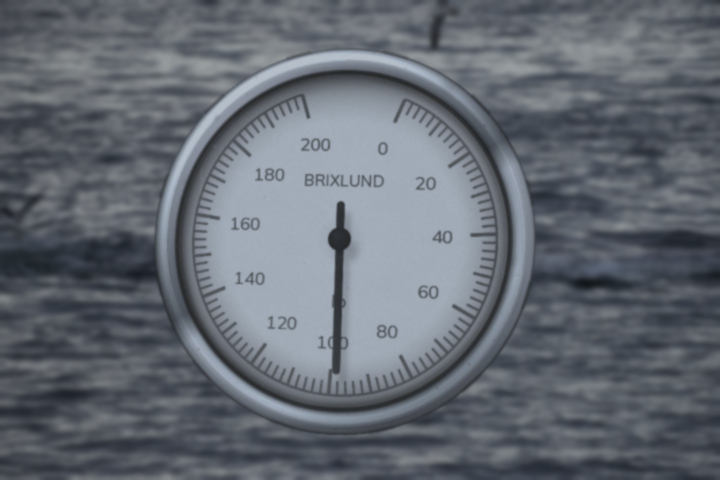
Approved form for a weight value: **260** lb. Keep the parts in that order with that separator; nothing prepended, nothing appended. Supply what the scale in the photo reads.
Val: **98** lb
